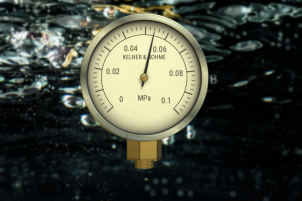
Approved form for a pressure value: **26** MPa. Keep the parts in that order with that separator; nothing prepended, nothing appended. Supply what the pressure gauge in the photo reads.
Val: **0.054** MPa
